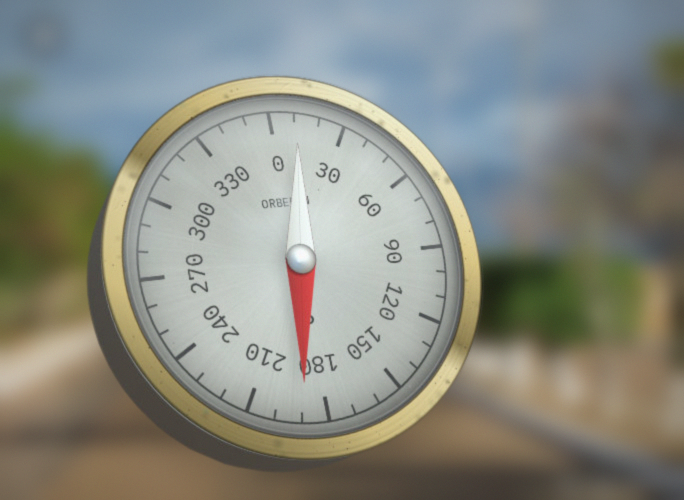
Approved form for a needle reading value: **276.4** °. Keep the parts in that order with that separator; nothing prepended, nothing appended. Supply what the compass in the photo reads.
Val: **190** °
